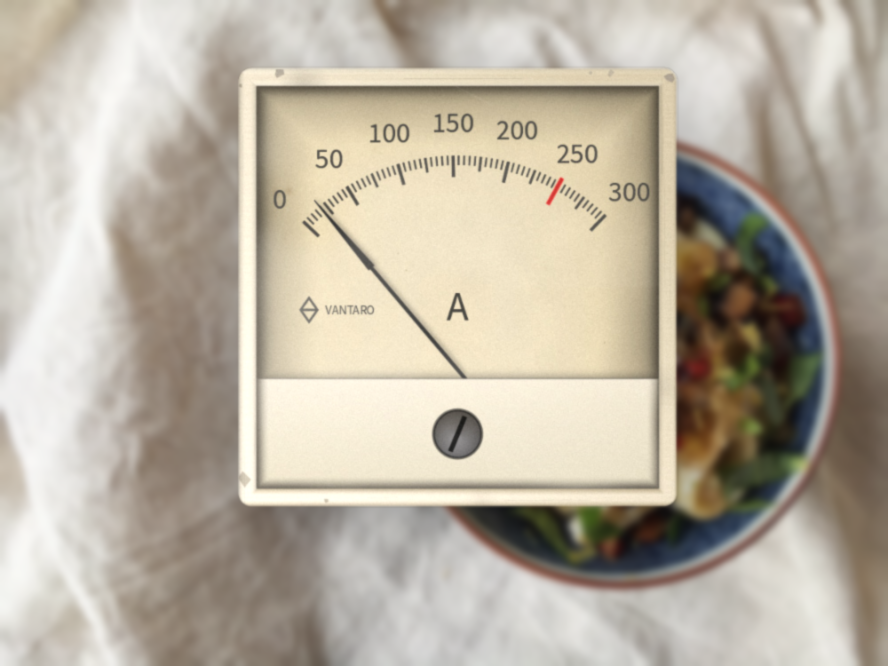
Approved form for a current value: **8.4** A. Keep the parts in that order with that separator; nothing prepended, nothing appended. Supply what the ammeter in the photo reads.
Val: **20** A
